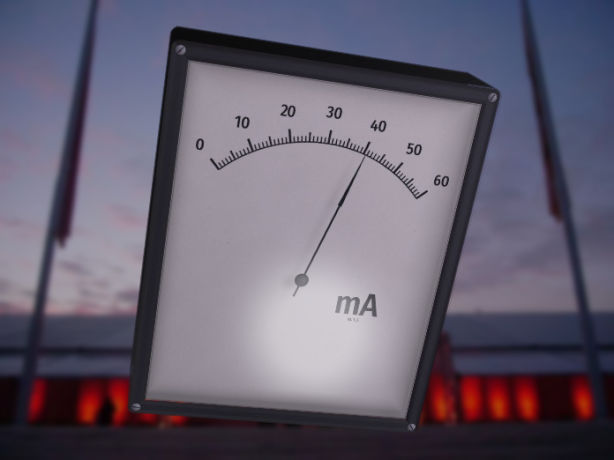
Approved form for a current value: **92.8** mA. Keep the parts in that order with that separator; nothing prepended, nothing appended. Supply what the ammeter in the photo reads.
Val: **40** mA
